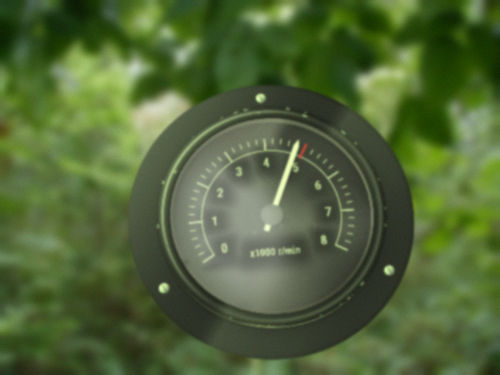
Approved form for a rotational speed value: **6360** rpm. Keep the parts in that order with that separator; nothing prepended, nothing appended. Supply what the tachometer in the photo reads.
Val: **4800** rpm
